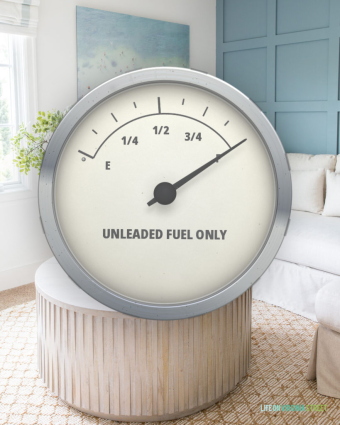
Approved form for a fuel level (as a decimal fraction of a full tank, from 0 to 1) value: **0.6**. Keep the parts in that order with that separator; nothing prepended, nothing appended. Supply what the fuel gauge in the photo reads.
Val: **1**
